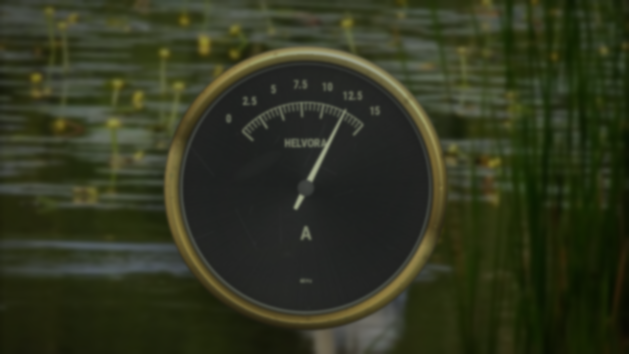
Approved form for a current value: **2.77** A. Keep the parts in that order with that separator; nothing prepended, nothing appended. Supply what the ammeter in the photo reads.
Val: **12.5** A
